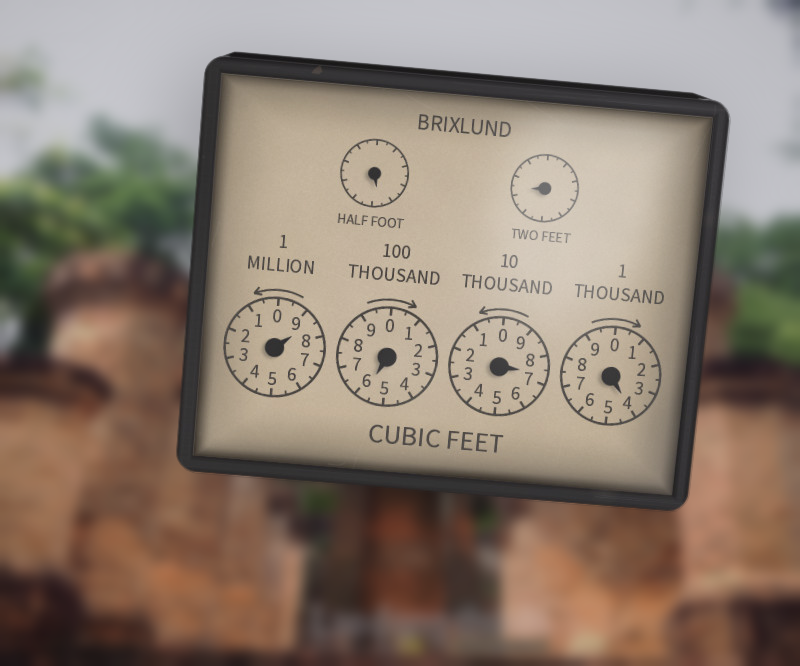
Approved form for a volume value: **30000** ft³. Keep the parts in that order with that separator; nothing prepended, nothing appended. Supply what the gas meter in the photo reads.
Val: **857400** ft³
